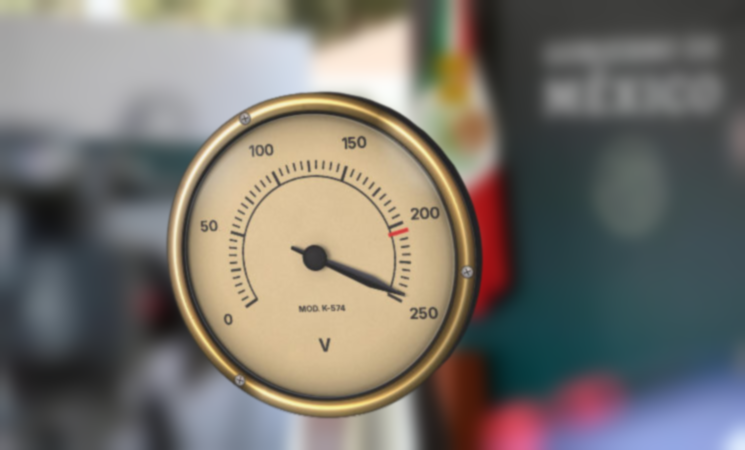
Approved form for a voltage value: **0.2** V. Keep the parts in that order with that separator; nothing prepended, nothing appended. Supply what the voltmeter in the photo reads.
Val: **245** V
